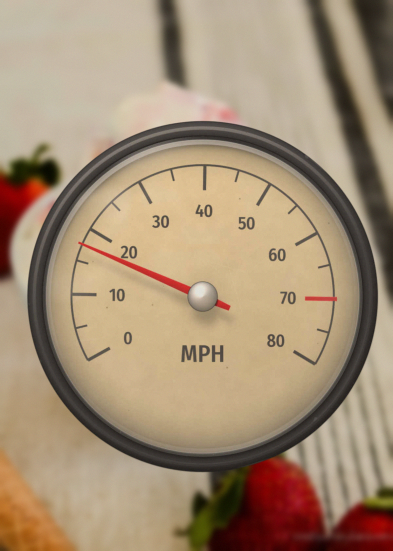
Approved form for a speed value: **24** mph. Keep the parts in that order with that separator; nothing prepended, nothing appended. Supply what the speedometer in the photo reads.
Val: **17.5** mph
